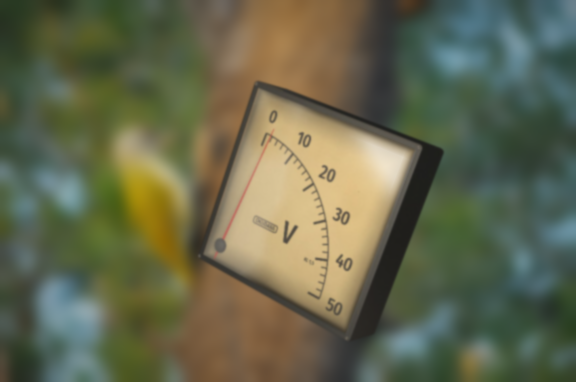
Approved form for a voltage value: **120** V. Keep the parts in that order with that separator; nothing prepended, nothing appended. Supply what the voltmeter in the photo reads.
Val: **2** V
